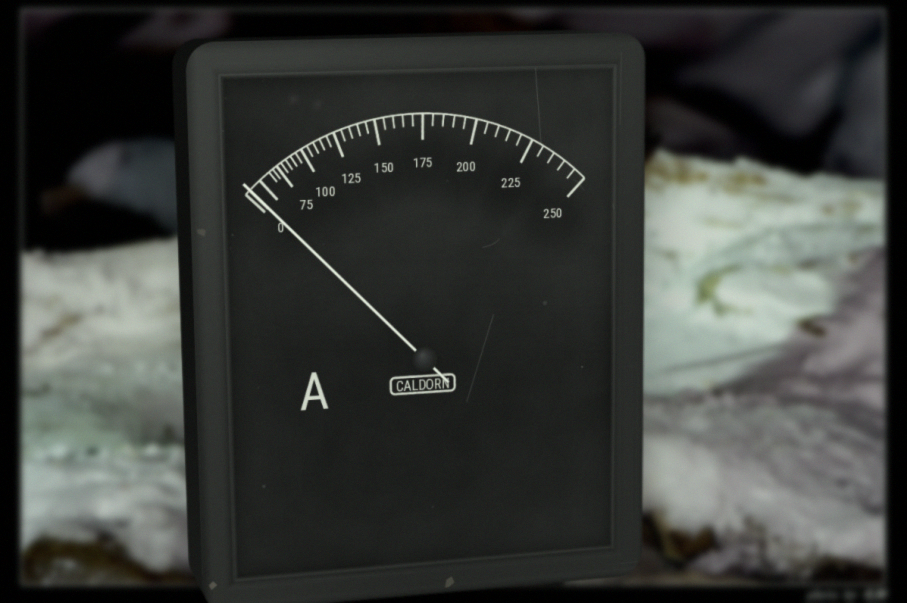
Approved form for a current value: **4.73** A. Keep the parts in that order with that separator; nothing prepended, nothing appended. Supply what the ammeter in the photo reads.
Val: **25** A
